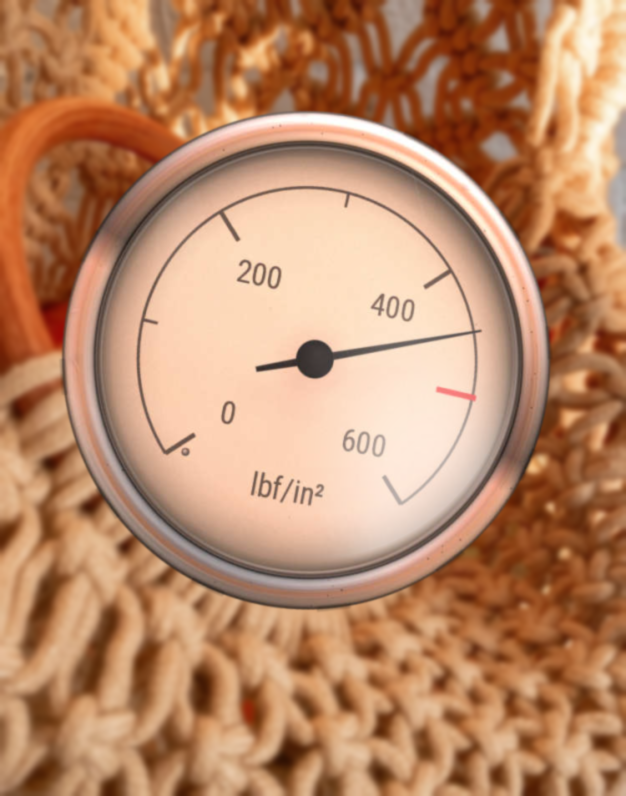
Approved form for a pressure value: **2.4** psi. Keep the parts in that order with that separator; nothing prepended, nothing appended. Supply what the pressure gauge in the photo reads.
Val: **450** psi
